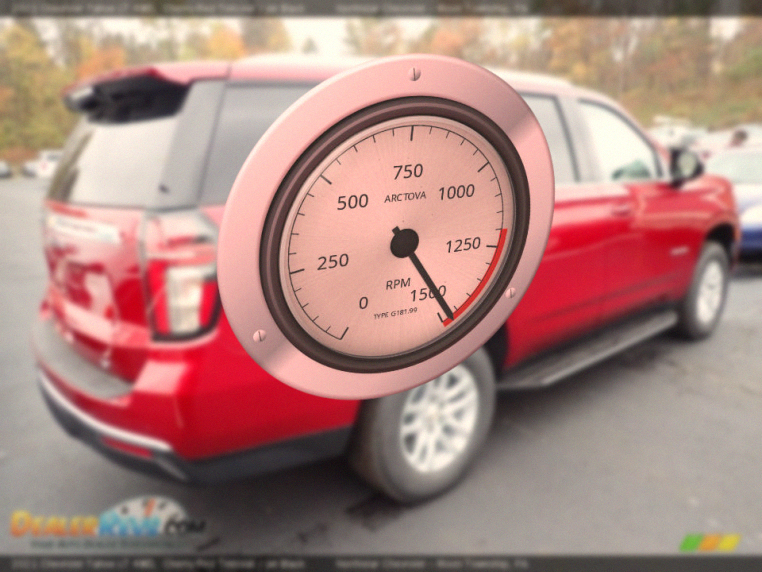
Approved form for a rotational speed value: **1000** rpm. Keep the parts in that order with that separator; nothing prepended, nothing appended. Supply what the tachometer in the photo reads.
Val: **1475** rpm
